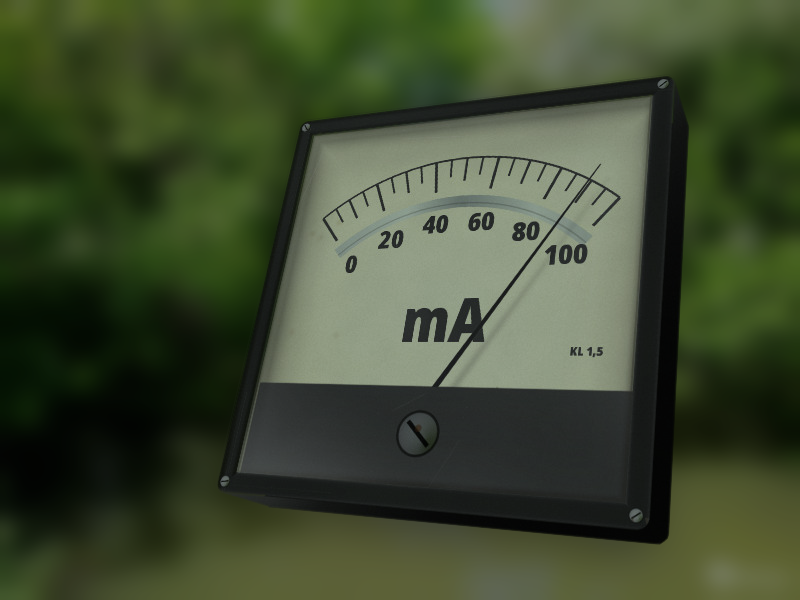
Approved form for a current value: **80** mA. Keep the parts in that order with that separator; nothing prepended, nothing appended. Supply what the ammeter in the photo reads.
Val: **90** mA
